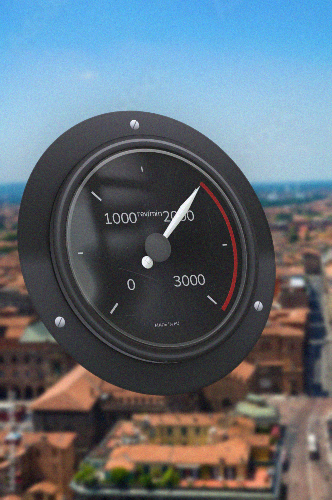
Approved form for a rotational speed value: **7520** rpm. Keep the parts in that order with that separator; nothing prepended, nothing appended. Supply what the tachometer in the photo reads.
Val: **2000** rpm
